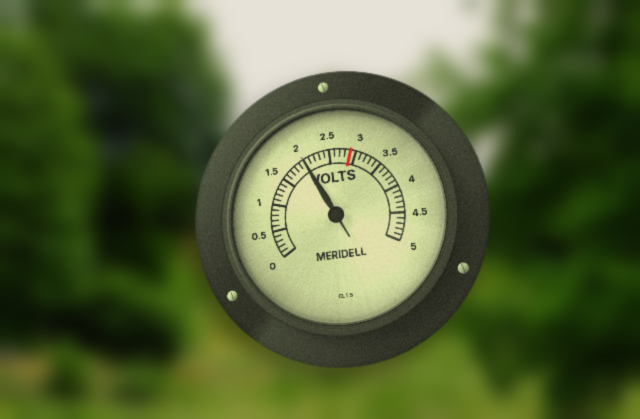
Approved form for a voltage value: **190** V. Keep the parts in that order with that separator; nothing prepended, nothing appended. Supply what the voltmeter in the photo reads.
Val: **2** V
